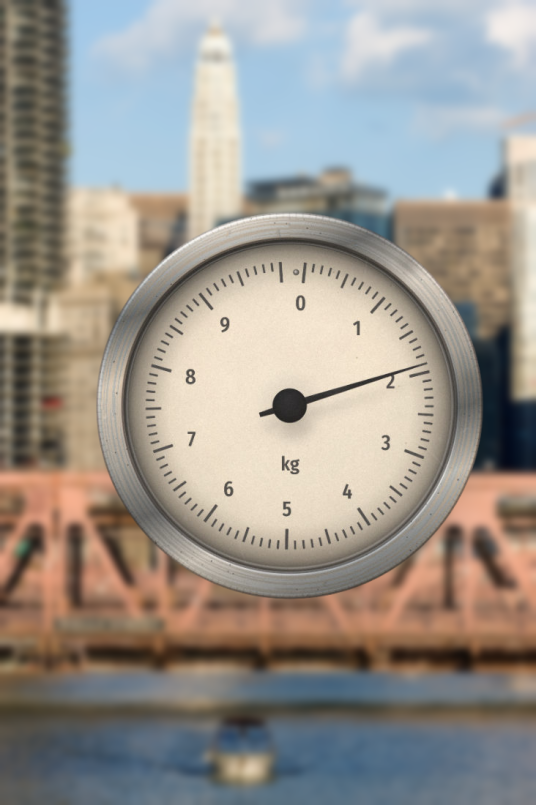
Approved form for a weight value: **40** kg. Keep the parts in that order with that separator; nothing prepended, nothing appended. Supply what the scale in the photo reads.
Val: **1.9** kg
